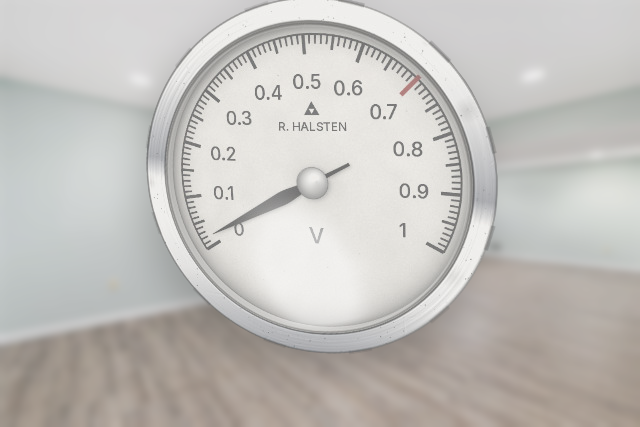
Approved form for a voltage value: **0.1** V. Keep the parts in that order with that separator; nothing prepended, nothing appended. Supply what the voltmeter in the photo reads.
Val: **0.02** V
